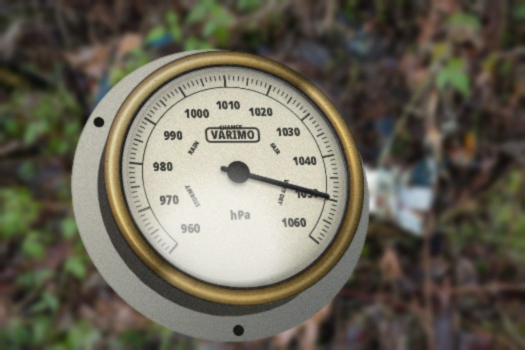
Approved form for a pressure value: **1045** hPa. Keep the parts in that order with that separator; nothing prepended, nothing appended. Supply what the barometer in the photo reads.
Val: **1050** hPa
